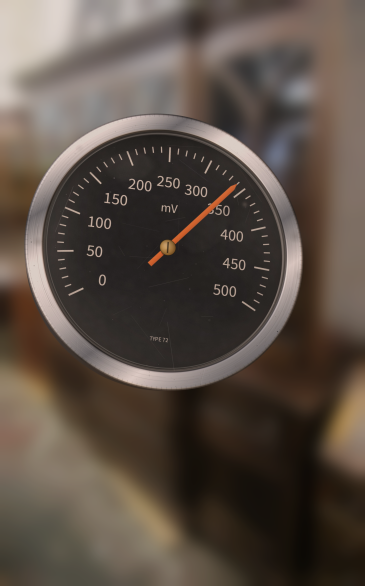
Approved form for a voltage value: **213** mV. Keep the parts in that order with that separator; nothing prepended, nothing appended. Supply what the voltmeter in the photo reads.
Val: **340** mV
